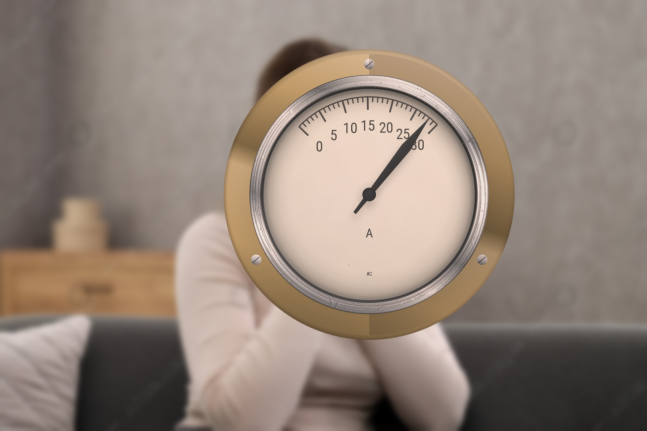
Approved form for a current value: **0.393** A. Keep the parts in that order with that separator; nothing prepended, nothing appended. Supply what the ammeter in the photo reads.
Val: **28** A
